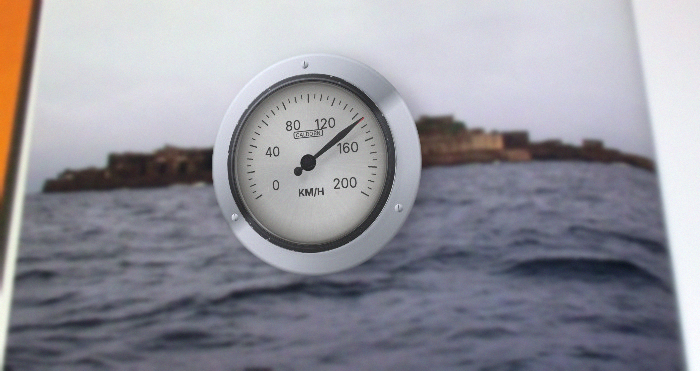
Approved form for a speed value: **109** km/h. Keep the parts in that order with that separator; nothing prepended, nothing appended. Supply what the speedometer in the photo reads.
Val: **145** km/h
